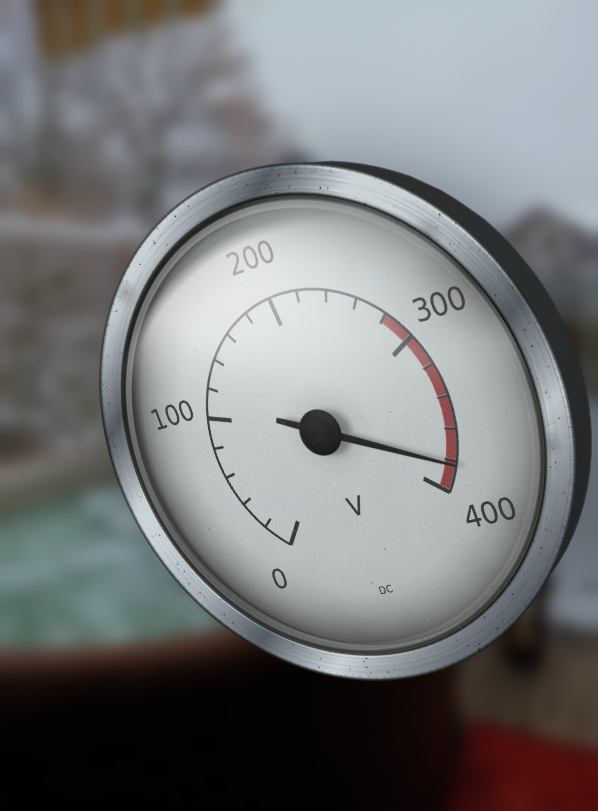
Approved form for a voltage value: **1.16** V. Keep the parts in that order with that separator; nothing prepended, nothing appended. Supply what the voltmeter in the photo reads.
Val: **380** V
